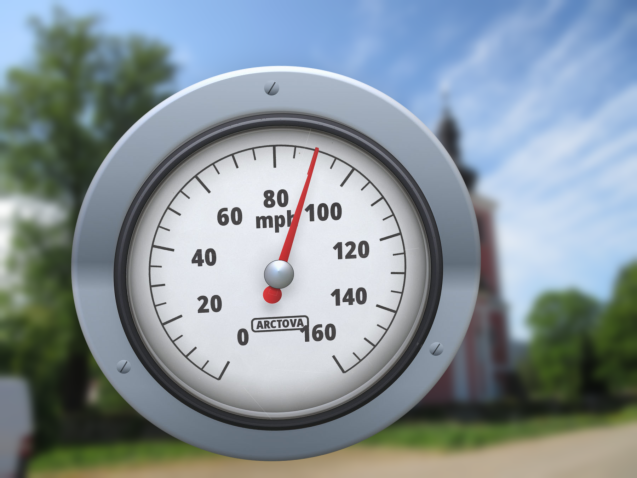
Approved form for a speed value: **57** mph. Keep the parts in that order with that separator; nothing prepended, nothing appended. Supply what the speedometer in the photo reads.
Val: **90** mph
